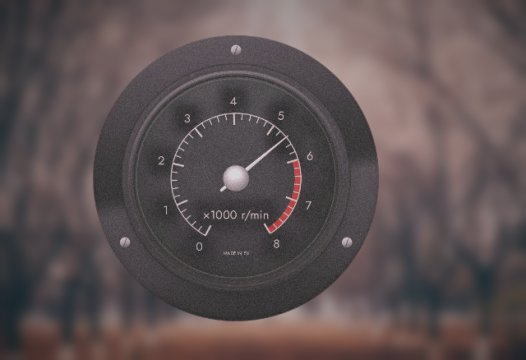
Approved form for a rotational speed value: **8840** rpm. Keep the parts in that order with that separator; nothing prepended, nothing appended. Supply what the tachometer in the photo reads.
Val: **5400** rpm
